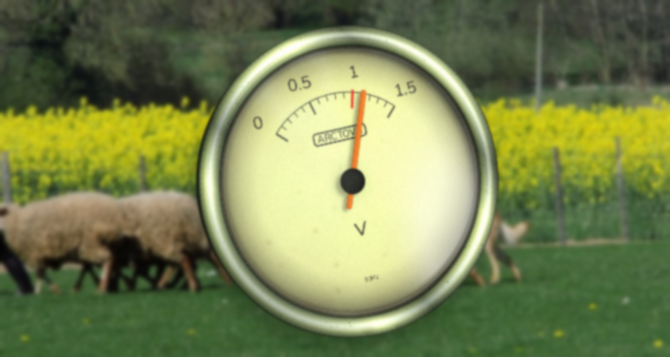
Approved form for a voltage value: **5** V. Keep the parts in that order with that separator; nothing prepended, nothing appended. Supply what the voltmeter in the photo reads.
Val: **1.1** V
